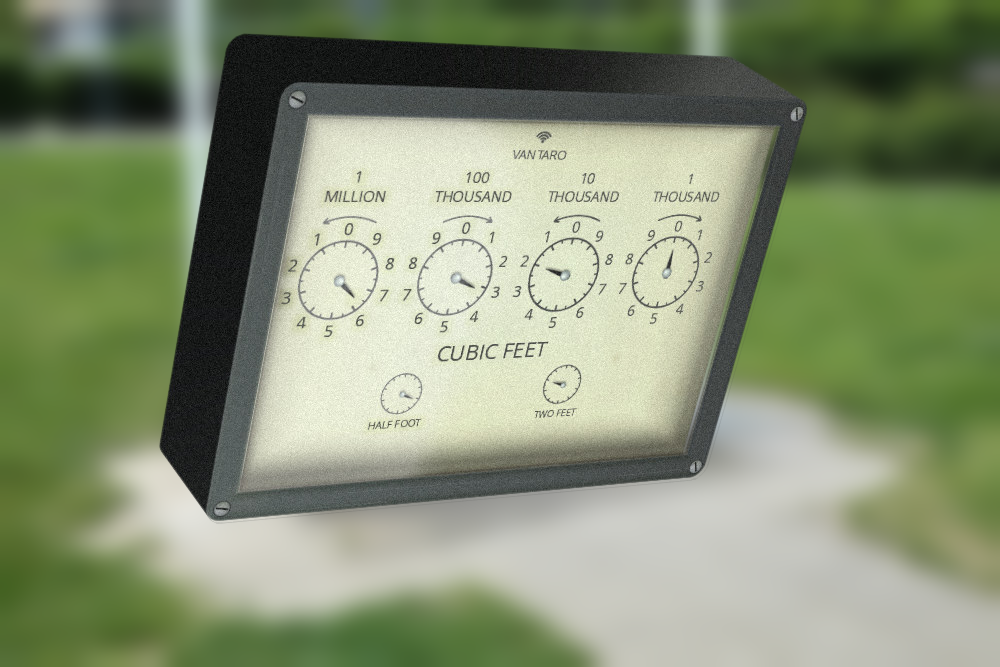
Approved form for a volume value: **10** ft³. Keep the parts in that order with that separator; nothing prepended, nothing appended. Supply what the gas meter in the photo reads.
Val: **632000** ft³
